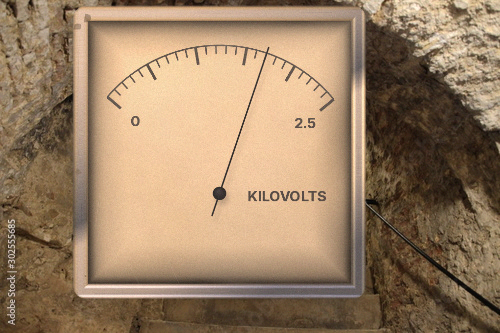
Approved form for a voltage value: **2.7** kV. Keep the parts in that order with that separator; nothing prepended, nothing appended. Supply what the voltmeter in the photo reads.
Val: **1.7** kV
